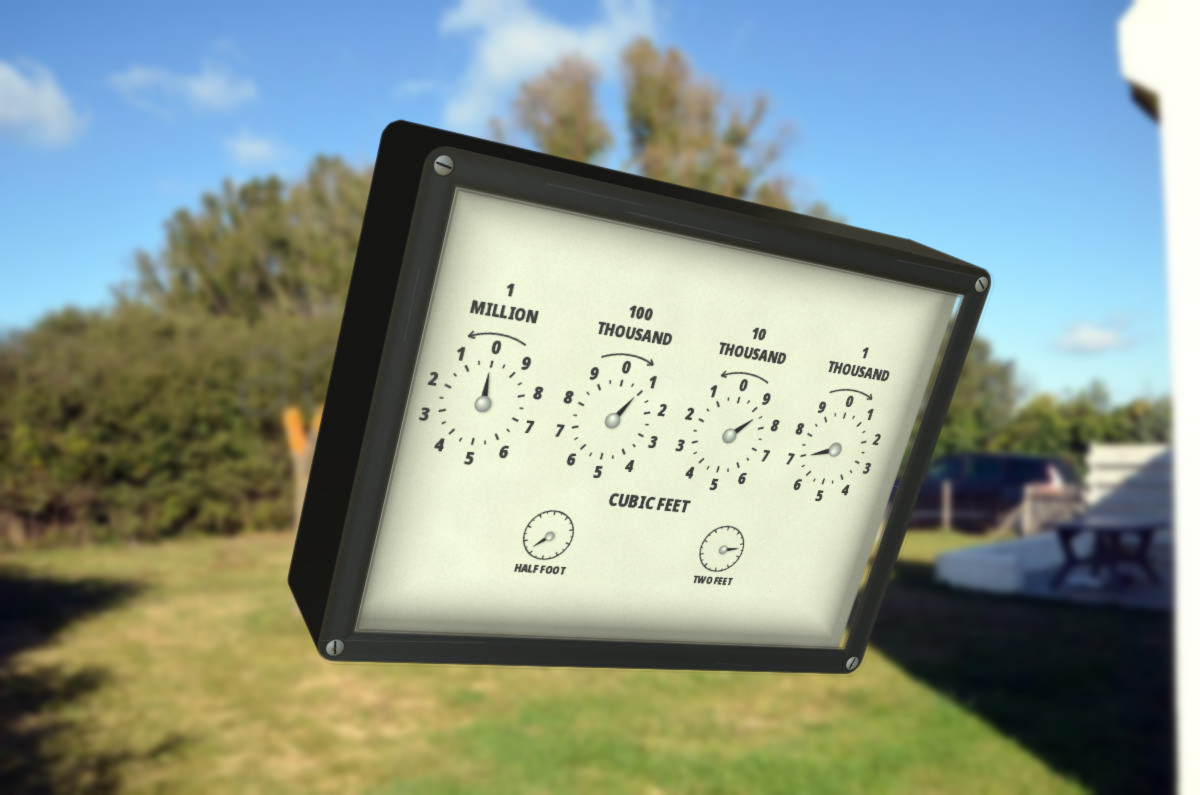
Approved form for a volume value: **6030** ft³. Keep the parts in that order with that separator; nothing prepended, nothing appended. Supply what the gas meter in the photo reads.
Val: **8700** ft³
